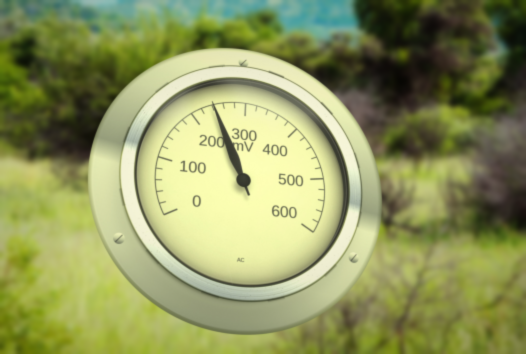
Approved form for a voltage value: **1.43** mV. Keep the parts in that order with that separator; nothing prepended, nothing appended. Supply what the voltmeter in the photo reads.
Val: **240** mV
